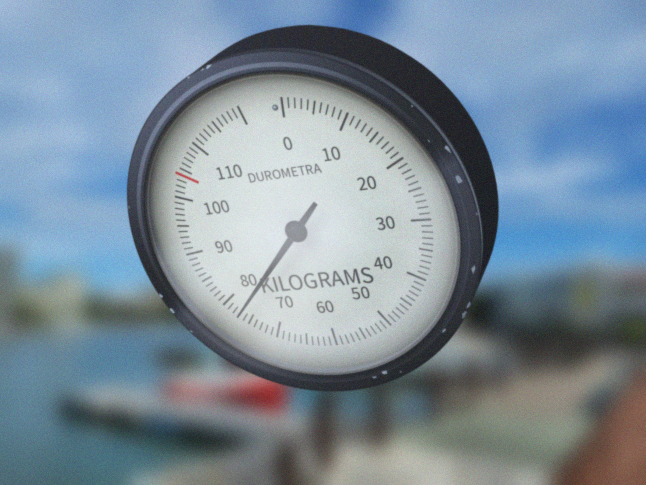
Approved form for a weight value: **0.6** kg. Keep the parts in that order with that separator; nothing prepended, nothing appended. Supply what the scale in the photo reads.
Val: **77** kg
